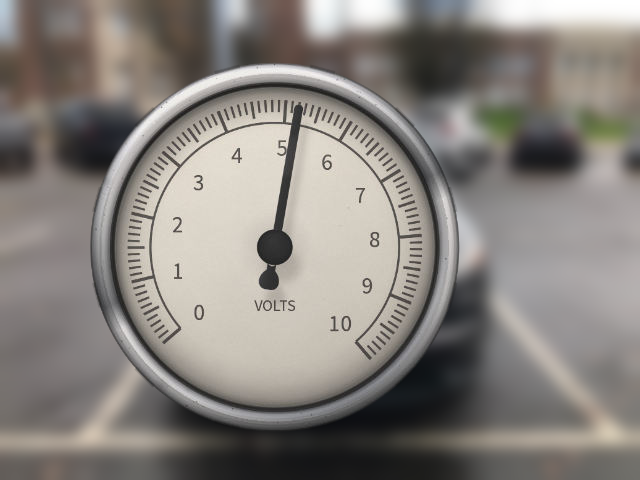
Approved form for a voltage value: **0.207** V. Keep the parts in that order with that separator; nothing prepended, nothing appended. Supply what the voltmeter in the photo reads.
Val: **5.2** V
